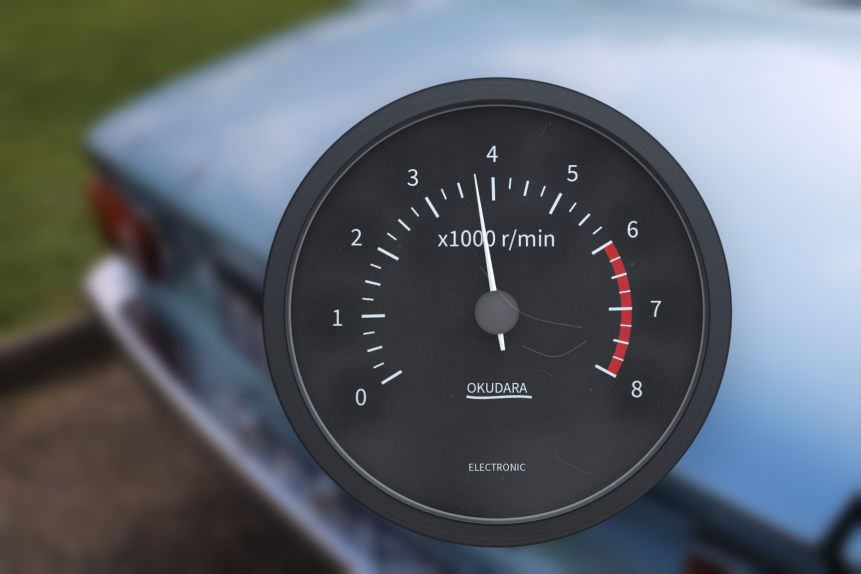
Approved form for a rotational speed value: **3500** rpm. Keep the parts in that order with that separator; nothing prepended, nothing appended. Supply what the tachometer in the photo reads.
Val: **3750** rpm
